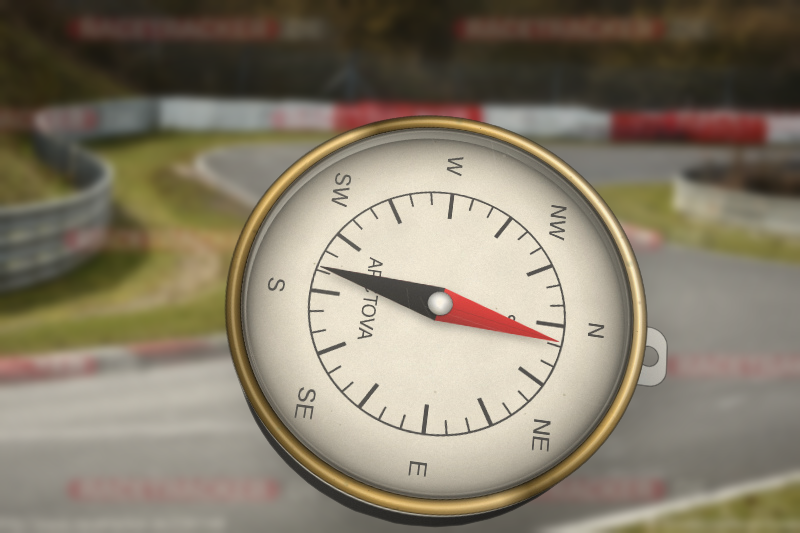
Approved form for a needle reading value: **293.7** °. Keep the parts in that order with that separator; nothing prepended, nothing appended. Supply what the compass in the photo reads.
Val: **10** °
